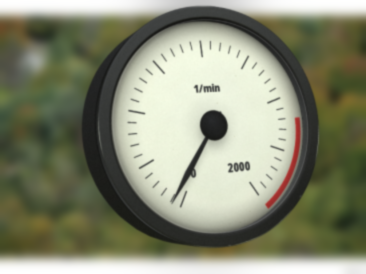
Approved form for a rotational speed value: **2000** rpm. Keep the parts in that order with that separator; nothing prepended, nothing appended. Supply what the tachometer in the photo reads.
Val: **50** rpm
